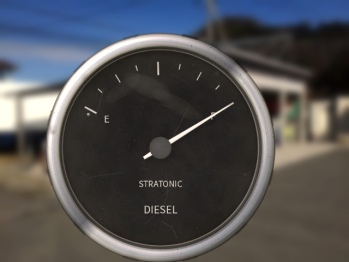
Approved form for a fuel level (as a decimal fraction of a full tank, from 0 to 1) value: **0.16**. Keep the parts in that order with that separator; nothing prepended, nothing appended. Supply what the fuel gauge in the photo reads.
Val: **1**
